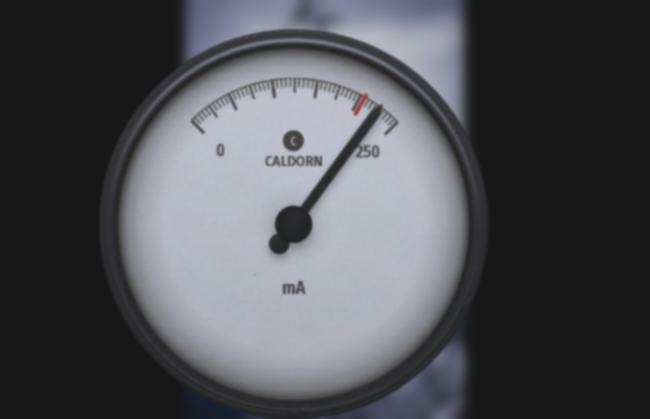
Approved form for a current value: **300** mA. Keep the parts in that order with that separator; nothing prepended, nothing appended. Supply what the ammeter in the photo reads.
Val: **225** mA
